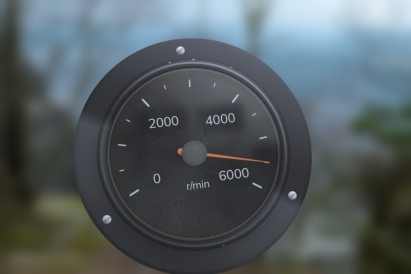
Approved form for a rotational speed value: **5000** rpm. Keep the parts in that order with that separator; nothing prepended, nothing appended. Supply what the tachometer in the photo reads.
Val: **5500** rpm
